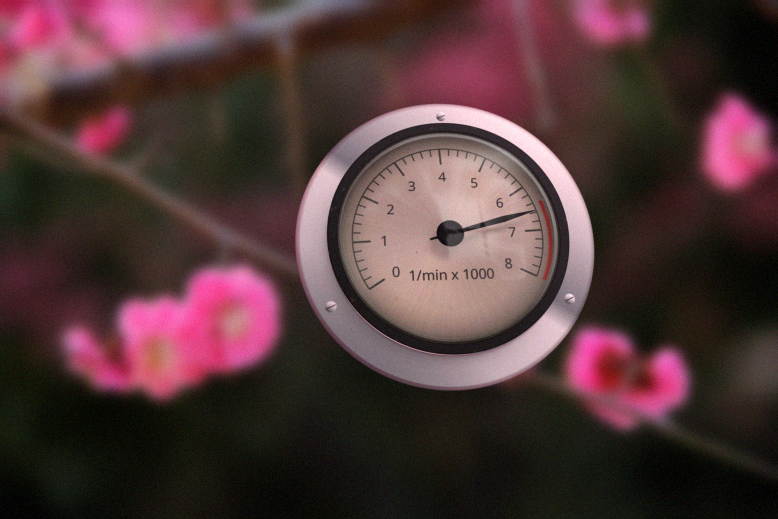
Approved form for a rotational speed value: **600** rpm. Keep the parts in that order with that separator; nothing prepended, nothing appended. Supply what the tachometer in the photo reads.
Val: **6600** rpm
